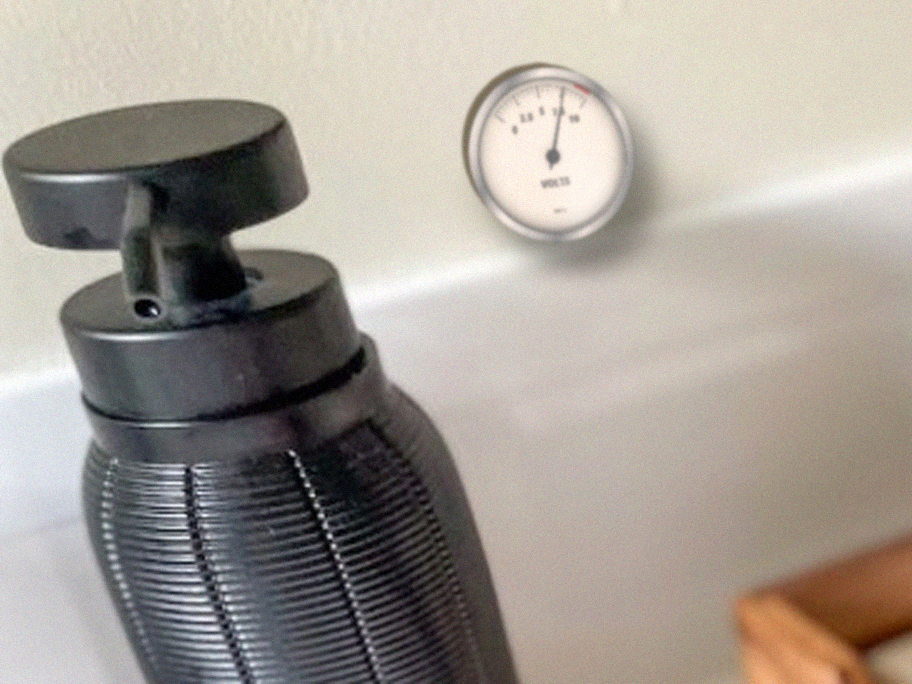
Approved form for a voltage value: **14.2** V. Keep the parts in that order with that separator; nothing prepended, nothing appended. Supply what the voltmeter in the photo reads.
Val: **7.5** V
